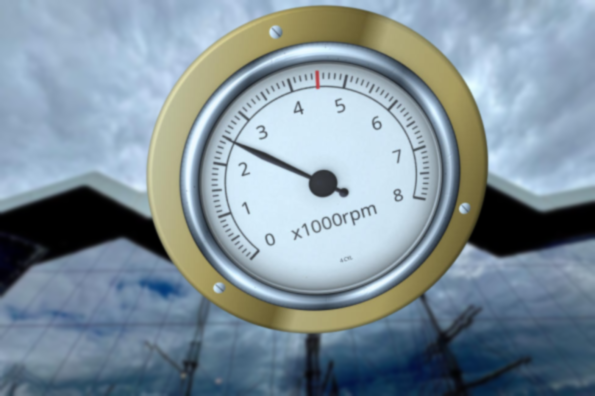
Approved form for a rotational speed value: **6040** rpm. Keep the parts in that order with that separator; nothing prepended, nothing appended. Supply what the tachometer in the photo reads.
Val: **2500** rpm
